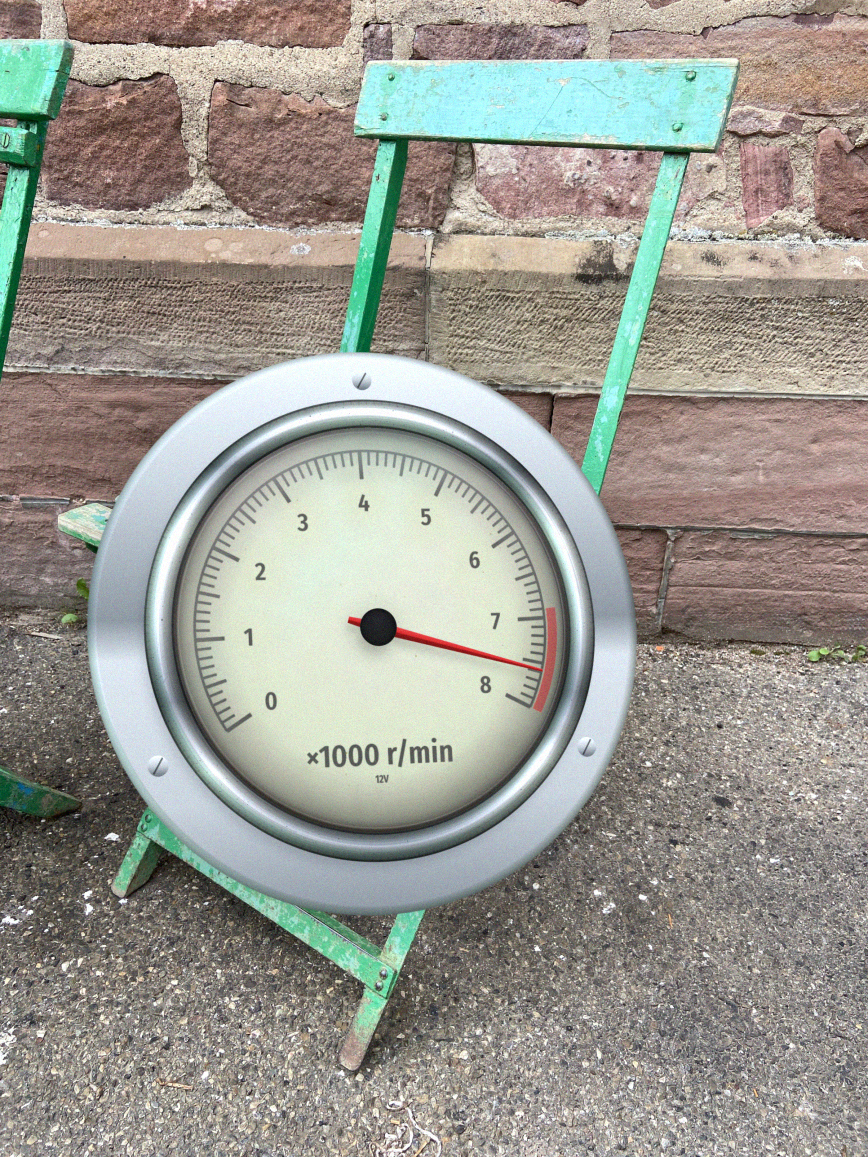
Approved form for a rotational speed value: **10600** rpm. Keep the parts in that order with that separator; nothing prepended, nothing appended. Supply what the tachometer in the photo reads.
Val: **7600** rpm
